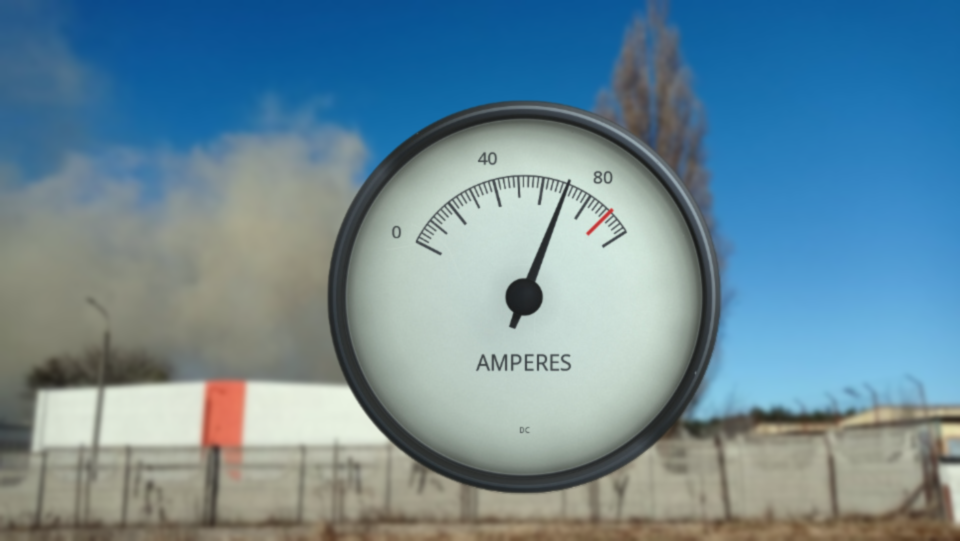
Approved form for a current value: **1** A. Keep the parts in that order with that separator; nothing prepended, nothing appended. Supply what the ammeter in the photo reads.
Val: **70** A
